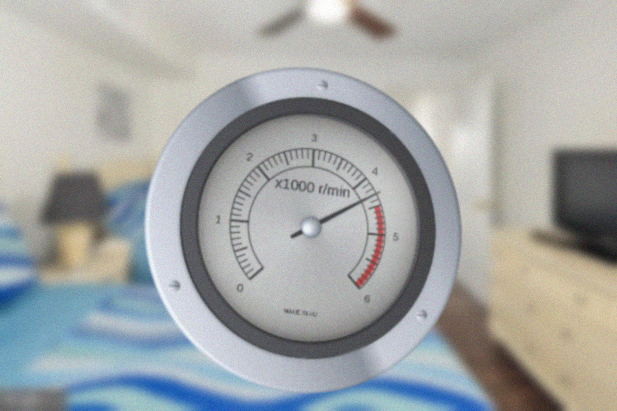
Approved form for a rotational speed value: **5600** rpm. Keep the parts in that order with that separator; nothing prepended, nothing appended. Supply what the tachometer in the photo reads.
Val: **4300** rpm
